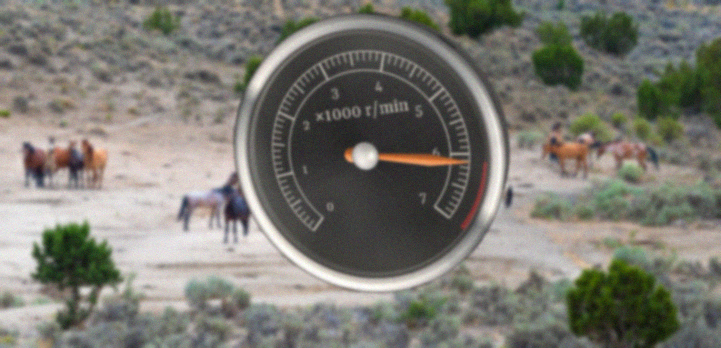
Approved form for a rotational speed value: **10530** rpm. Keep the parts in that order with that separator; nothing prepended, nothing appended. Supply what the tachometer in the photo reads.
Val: **6100** rpm
